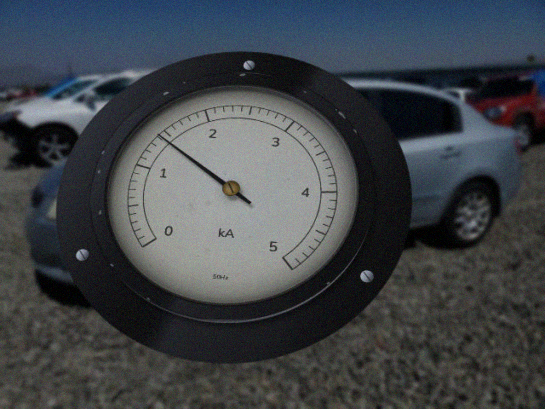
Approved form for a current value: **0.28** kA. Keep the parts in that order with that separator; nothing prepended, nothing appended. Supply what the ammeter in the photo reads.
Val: **1.4** kA
